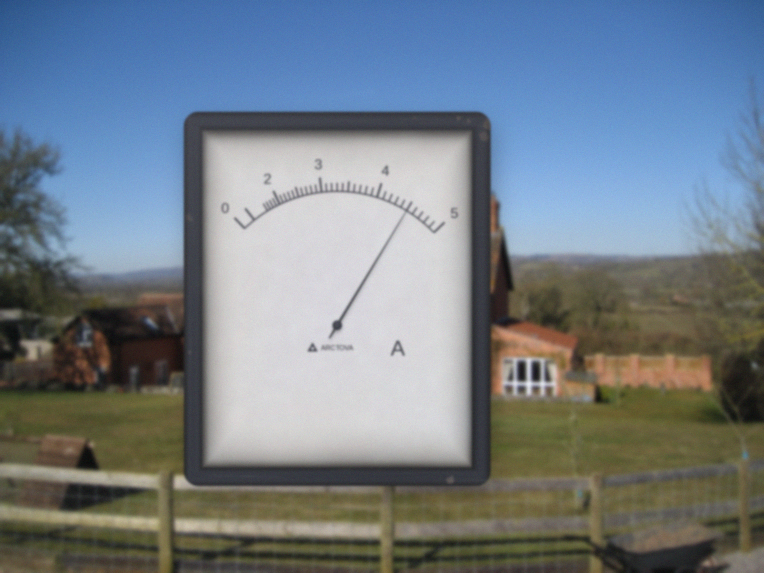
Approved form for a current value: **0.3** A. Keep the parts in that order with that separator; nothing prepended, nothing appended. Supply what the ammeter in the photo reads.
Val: **4.5** A
